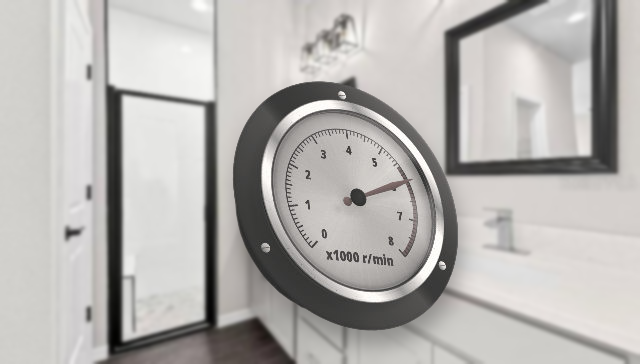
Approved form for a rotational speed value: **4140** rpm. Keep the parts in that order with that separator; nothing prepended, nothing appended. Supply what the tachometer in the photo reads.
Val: **6000** rpm
